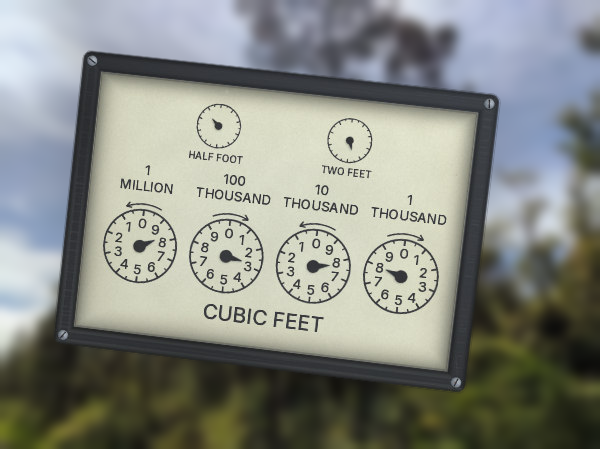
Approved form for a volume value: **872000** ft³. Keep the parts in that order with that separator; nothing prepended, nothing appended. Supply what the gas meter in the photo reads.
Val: **827800** ft³
